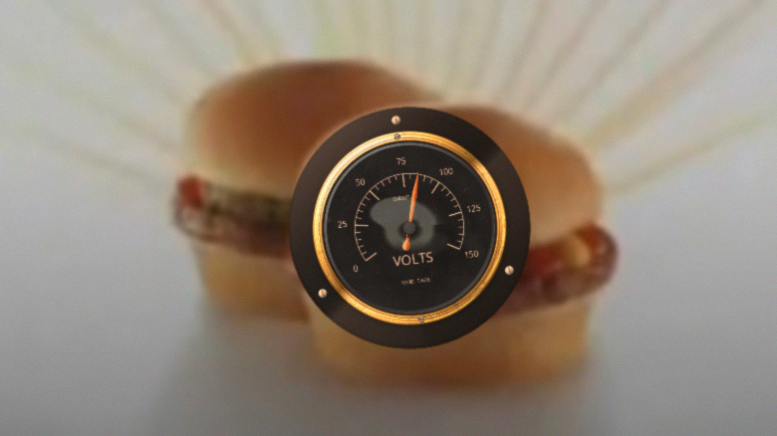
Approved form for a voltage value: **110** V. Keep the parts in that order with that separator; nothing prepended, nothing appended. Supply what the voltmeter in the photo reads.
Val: **85** V
